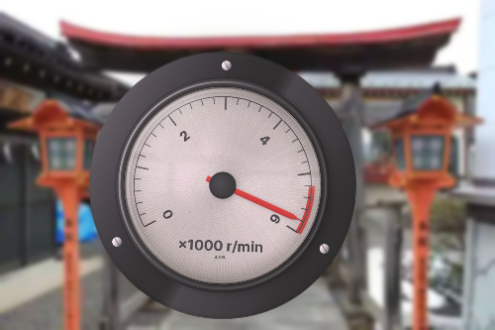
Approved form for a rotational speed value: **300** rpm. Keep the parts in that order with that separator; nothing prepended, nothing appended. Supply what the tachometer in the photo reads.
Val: **5800** rpm
